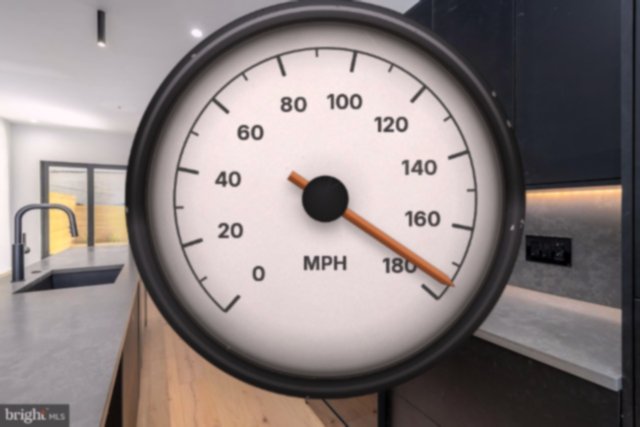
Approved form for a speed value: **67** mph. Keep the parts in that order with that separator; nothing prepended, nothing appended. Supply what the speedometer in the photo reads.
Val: **175** mph
